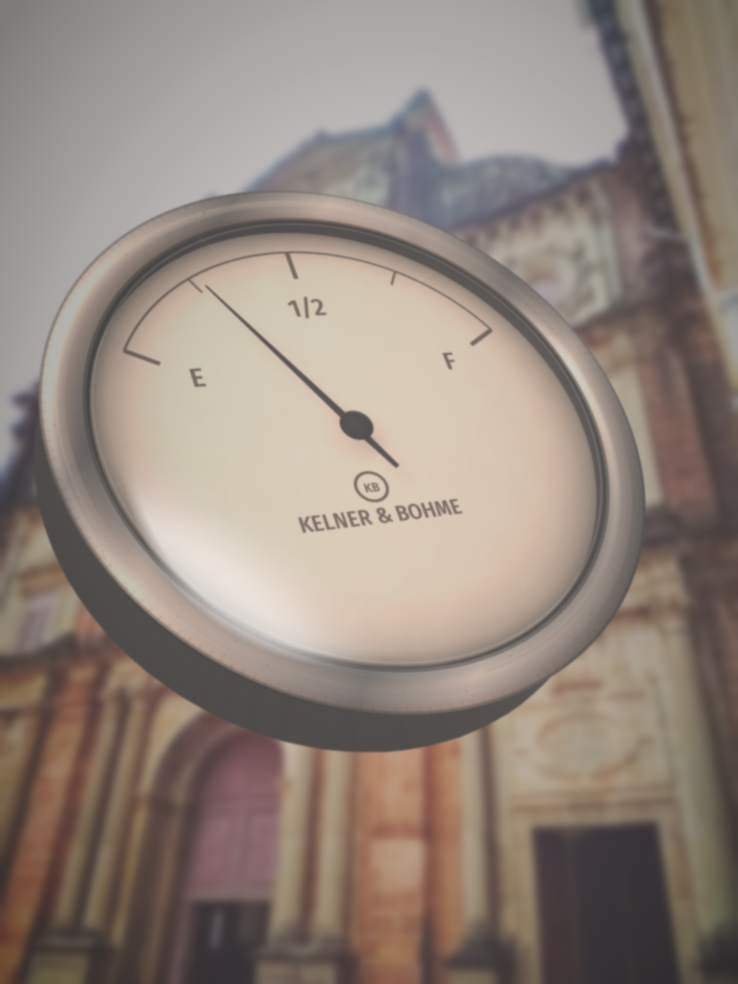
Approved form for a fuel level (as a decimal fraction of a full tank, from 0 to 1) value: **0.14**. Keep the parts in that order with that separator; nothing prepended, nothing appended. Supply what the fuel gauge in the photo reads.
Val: **0.25**
